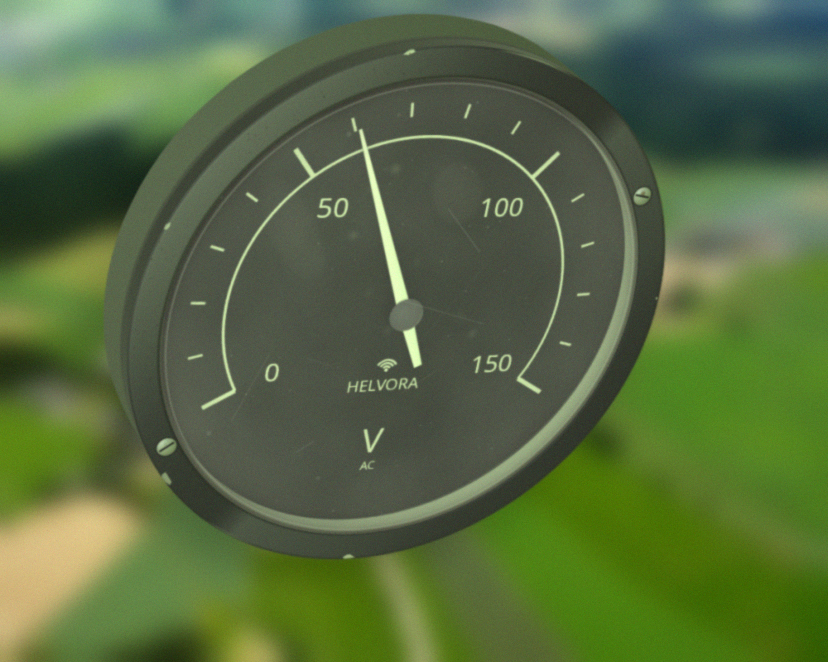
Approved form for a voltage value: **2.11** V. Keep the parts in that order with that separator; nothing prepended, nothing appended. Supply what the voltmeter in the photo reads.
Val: **60** V
